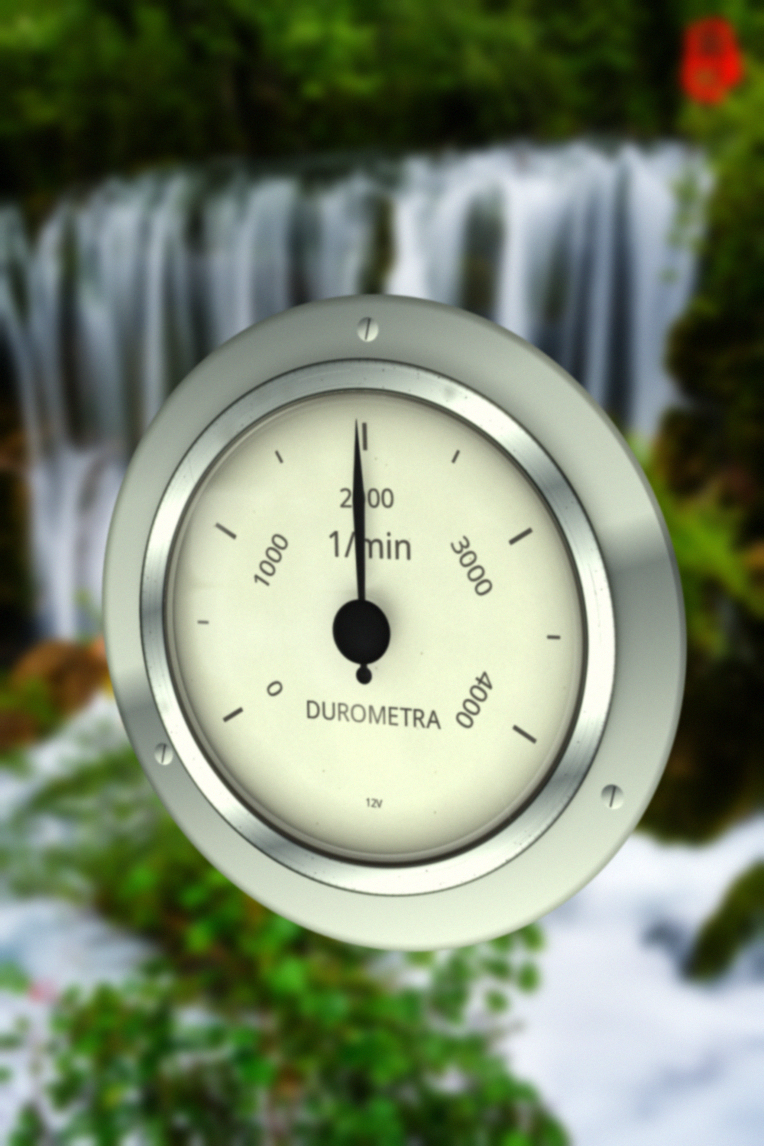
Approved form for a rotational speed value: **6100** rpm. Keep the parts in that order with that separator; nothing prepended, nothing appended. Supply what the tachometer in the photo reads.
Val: **2000** rpm
